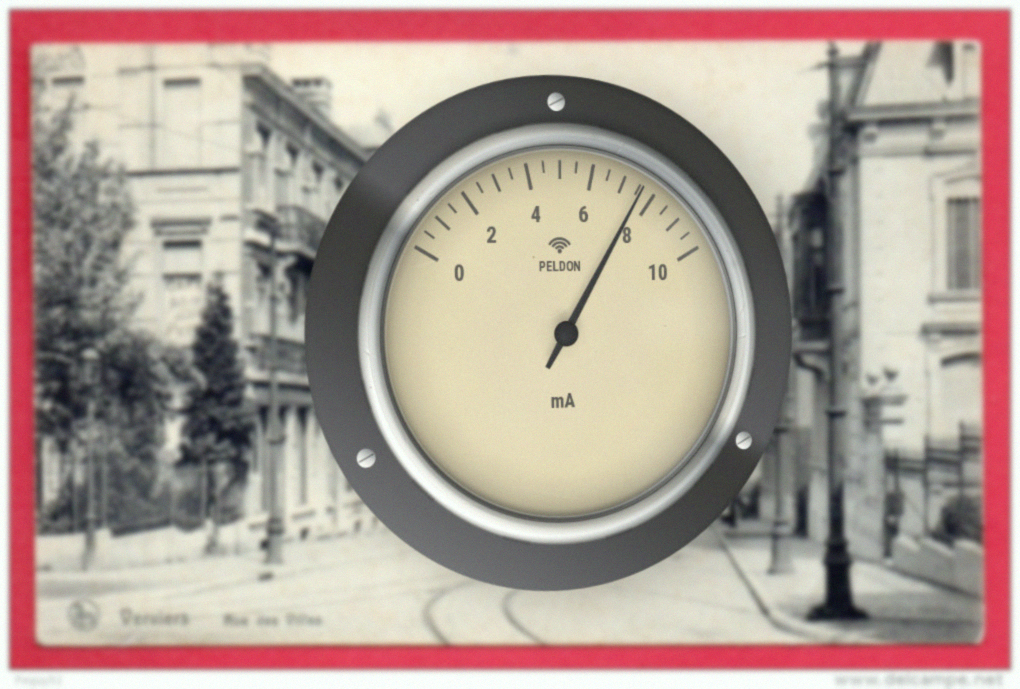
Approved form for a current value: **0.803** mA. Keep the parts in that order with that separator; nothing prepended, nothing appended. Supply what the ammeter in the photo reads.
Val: **7.5** mA
